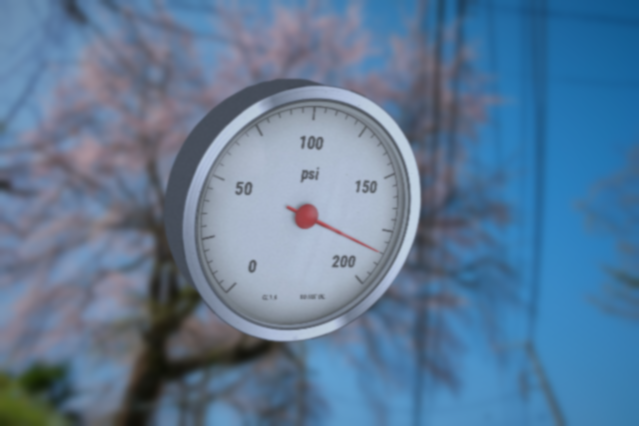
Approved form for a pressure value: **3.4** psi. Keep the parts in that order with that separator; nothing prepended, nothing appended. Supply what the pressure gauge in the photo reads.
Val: **185** psi
